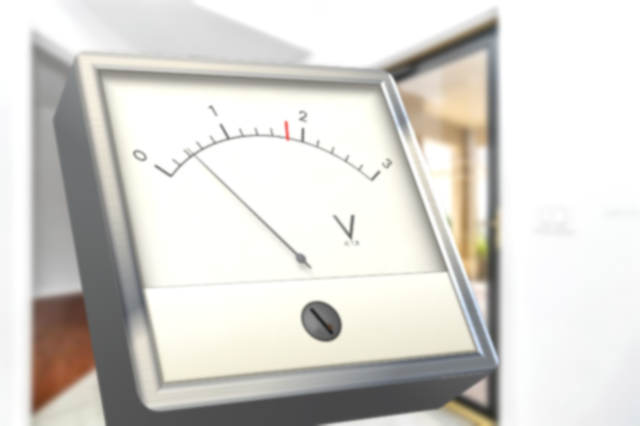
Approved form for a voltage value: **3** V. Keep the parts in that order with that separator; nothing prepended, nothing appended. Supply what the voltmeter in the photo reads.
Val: **0.4** V
